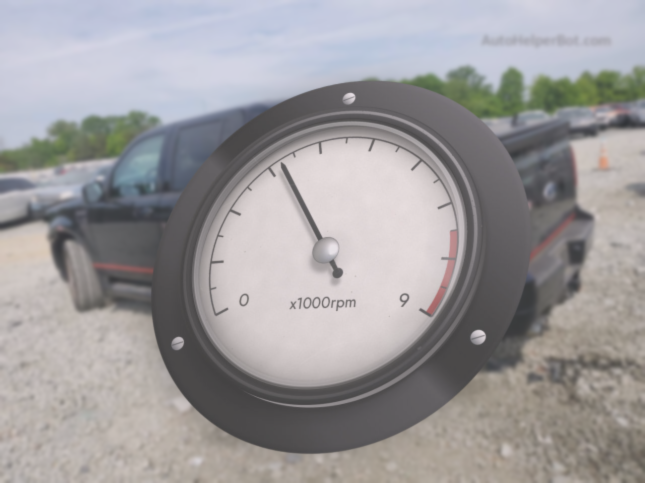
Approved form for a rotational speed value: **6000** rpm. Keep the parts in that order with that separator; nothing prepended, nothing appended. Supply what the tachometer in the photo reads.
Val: **3250** rpm
